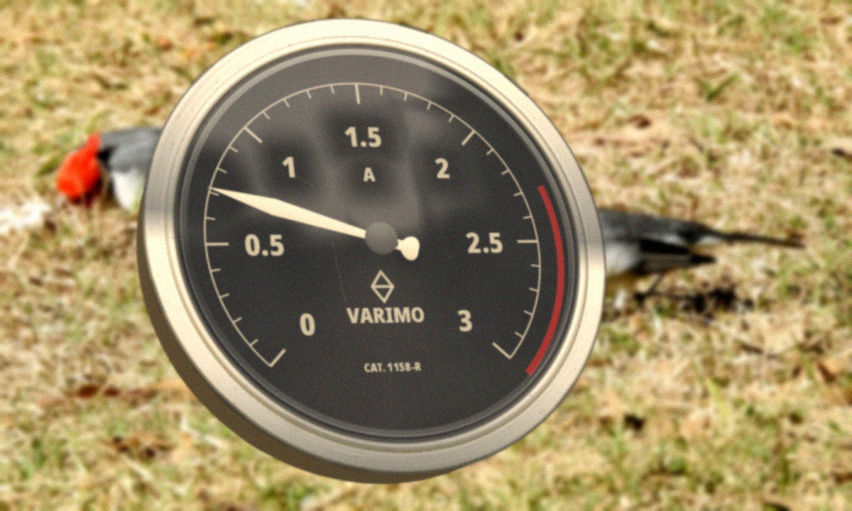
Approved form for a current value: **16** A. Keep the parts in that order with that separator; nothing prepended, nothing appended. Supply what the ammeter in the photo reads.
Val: **0.7** A
